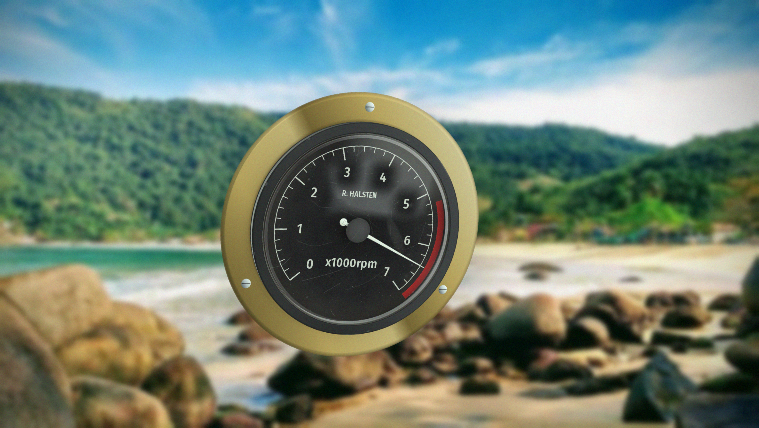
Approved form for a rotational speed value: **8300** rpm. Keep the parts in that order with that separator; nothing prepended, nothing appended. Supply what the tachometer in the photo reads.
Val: **6400** rpm
